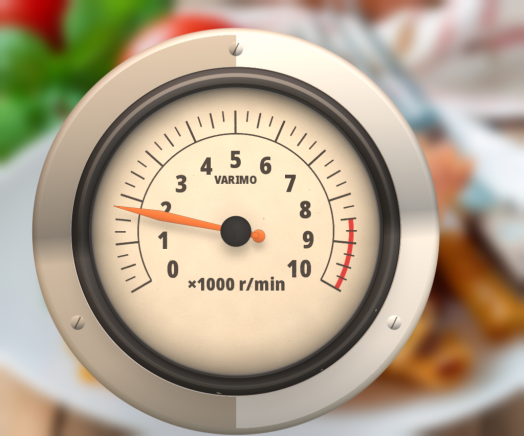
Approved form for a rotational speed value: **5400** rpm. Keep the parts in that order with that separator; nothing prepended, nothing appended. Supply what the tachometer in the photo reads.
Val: **1750** rpm
